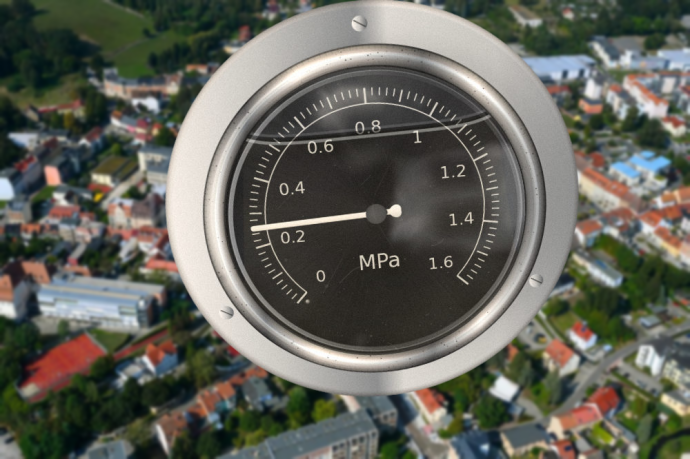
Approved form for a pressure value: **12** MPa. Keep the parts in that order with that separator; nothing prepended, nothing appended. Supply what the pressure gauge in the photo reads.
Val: **0.26** MPa
